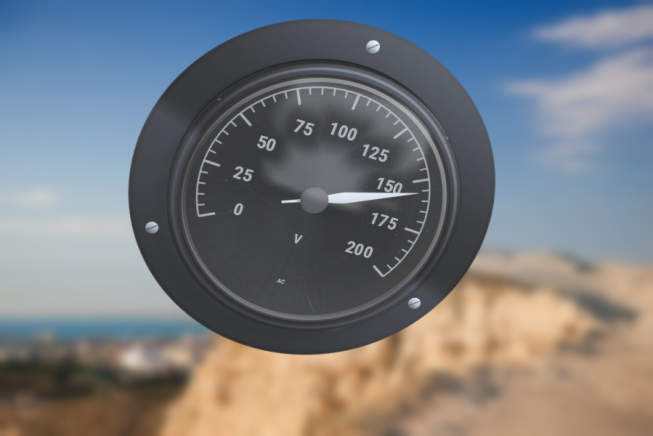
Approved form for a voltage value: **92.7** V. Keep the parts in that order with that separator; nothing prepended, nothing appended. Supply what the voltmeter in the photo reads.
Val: **155** V
